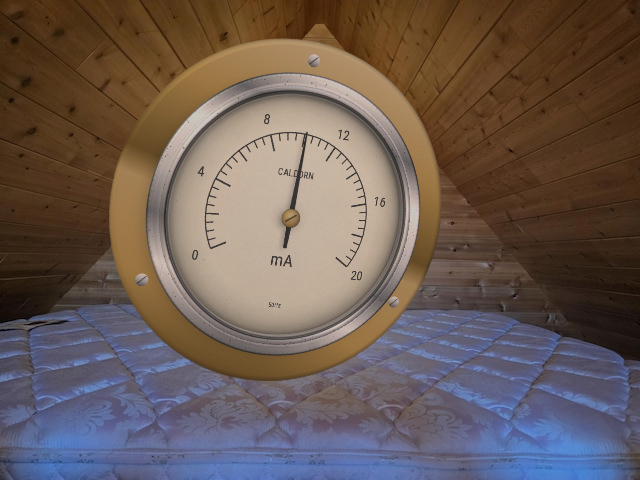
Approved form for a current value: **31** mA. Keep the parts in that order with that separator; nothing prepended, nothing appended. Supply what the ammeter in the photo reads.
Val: **10** mA
